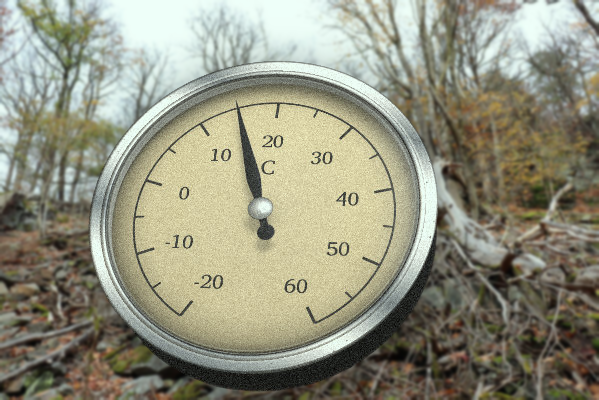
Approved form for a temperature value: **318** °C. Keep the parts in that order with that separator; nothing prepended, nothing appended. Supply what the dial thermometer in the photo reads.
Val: **15** °C
